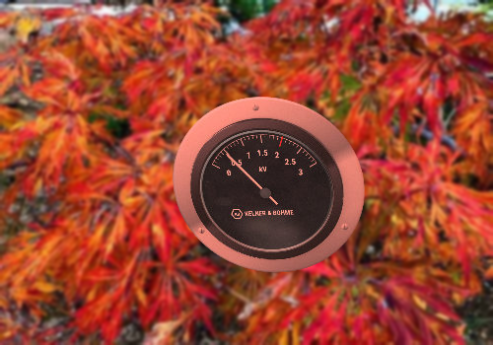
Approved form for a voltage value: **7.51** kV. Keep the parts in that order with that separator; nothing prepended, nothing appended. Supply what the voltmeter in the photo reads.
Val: **0.5** kV
